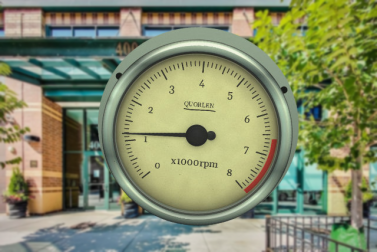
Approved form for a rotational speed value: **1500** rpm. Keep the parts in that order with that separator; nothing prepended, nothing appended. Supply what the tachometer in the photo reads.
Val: **1200** rpm
